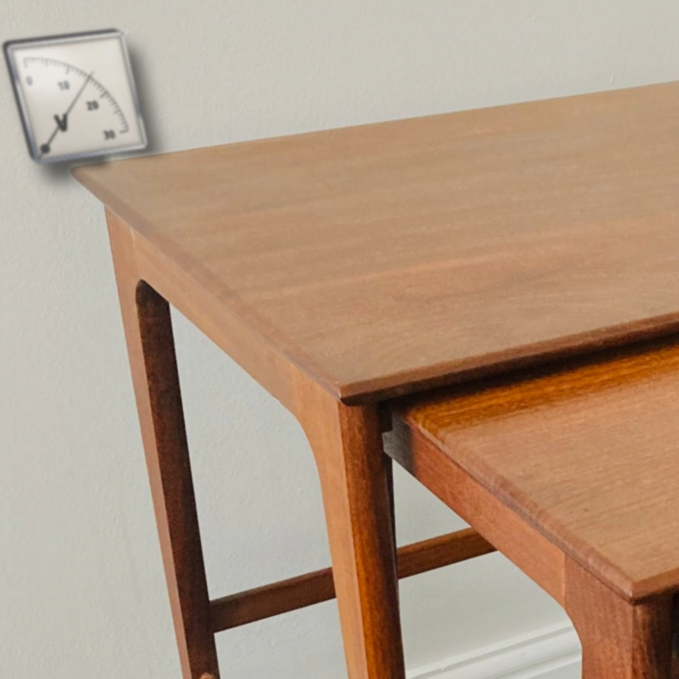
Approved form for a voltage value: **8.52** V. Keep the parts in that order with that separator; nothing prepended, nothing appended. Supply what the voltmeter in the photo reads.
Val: **15** V
